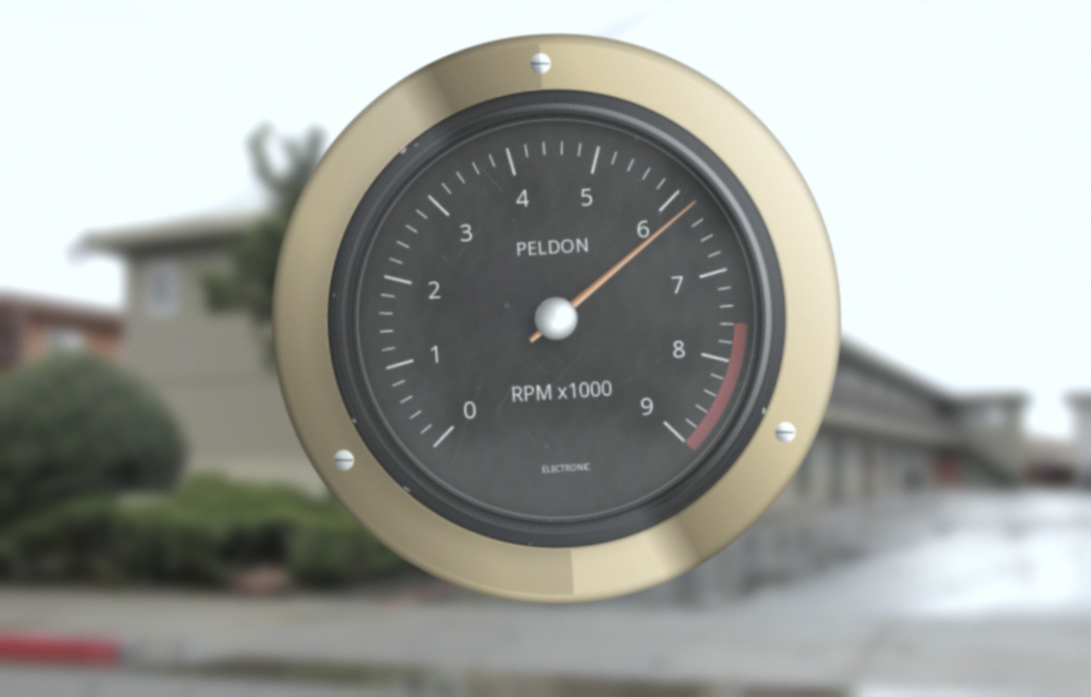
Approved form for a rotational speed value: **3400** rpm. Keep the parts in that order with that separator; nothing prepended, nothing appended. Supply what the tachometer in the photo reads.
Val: **6200** rpm
